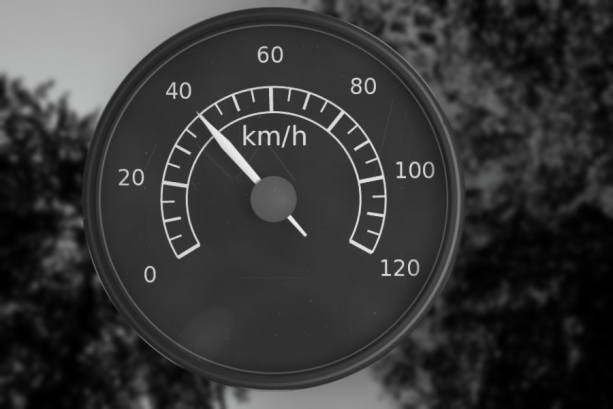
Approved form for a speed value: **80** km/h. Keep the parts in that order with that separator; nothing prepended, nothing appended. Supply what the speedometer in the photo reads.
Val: **40** km/h
